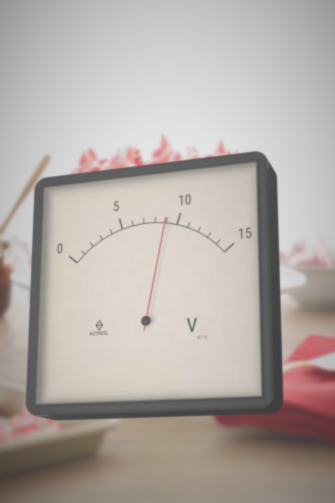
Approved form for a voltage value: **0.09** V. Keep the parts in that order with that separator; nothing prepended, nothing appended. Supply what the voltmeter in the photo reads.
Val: **9** V
